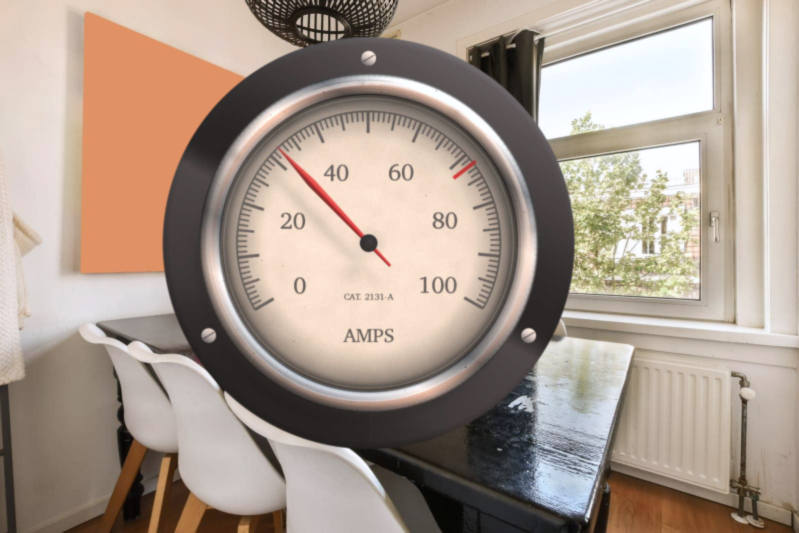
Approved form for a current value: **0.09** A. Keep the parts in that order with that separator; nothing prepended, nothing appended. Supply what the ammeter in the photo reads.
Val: **32** A
